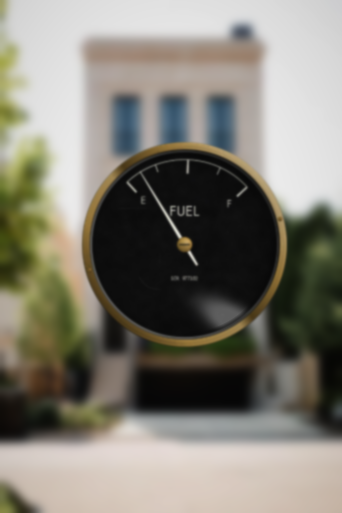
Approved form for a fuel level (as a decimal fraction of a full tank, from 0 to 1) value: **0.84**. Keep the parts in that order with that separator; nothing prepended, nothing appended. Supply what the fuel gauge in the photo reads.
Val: **0.125**
